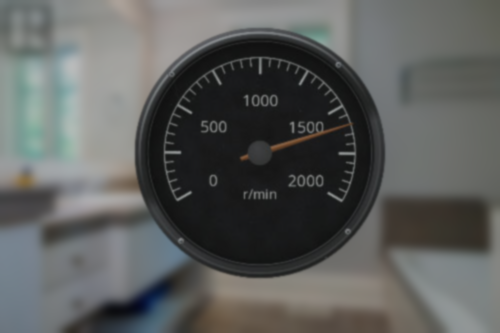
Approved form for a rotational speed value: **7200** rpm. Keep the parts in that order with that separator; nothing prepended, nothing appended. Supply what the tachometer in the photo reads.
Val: **1600** rpm
